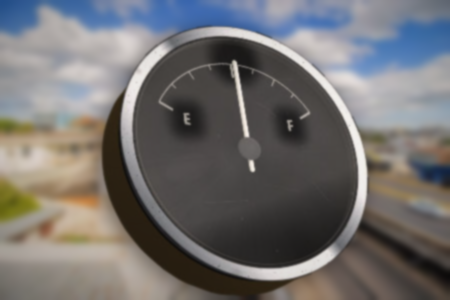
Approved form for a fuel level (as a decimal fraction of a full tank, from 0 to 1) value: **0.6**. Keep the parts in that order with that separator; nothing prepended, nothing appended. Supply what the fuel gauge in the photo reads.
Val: **0.5**
